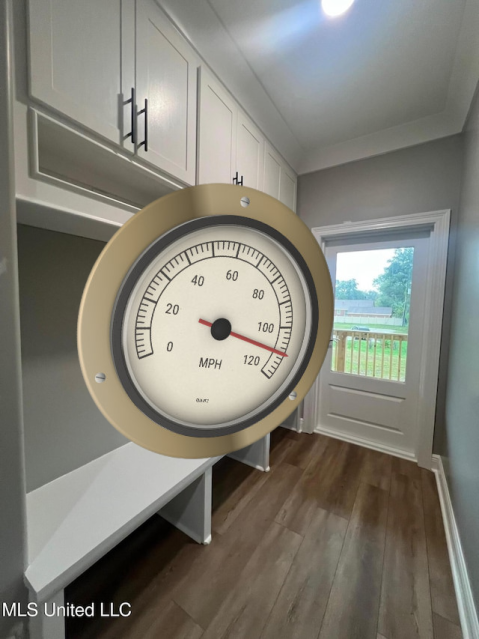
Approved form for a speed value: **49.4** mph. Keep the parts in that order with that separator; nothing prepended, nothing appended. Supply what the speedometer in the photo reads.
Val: **110** mph
